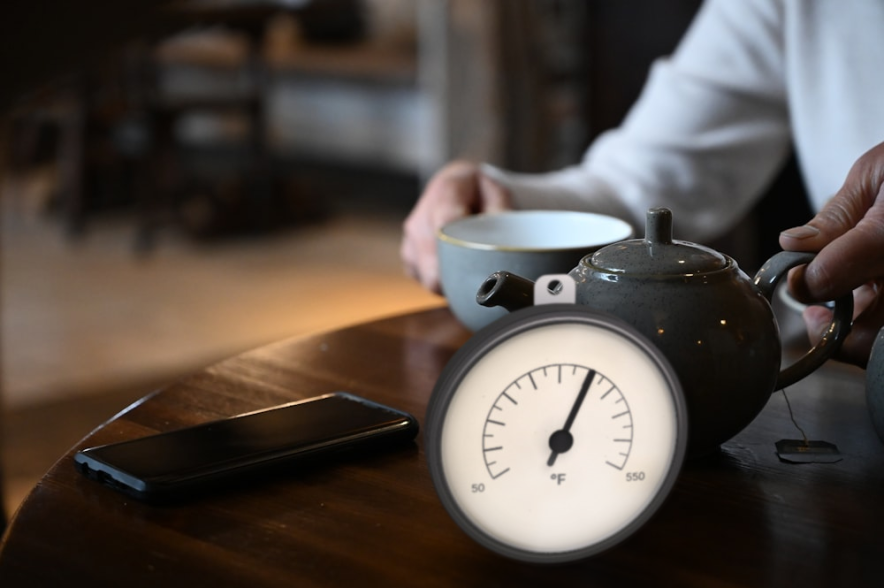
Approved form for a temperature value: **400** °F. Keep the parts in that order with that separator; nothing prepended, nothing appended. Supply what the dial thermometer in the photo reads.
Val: **350** °F
